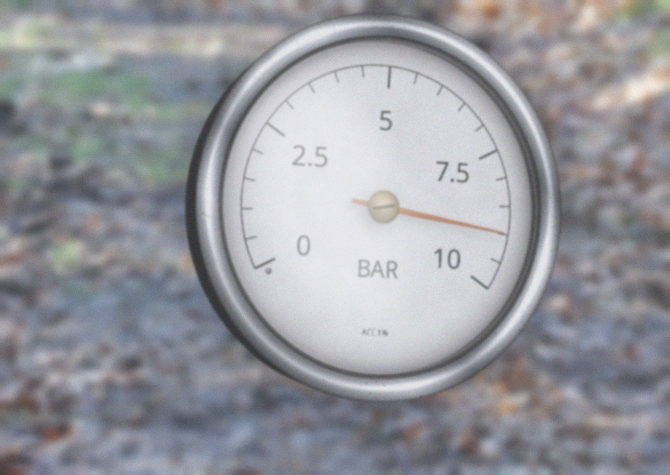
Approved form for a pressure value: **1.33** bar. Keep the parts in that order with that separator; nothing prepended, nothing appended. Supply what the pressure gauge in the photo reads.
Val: **9** bar
